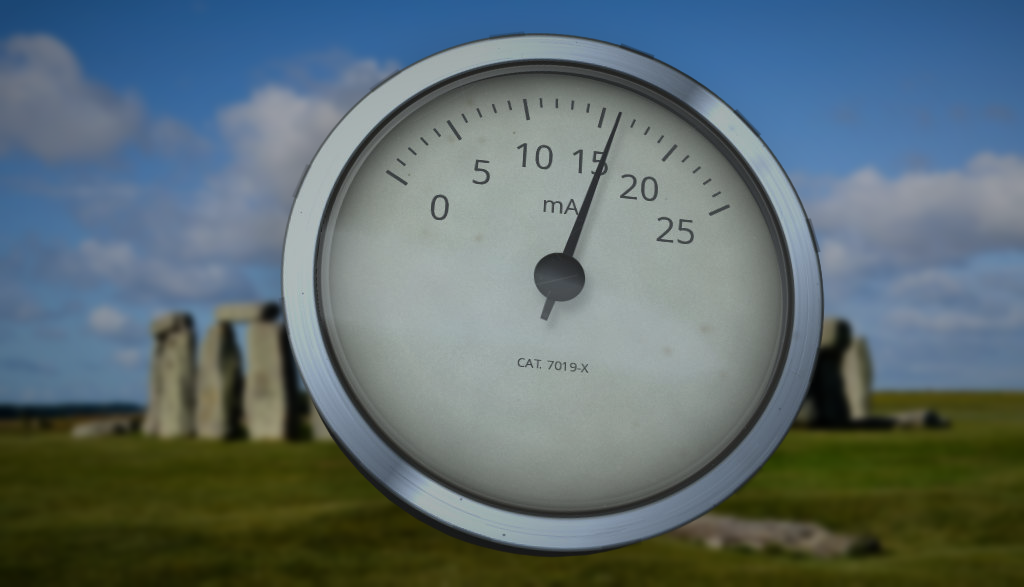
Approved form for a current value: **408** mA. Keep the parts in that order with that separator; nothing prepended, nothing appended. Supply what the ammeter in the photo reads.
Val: **16** mA
